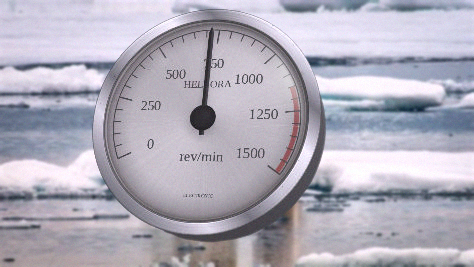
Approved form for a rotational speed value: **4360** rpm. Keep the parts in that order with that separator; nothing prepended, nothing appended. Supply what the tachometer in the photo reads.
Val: **725** rpm
